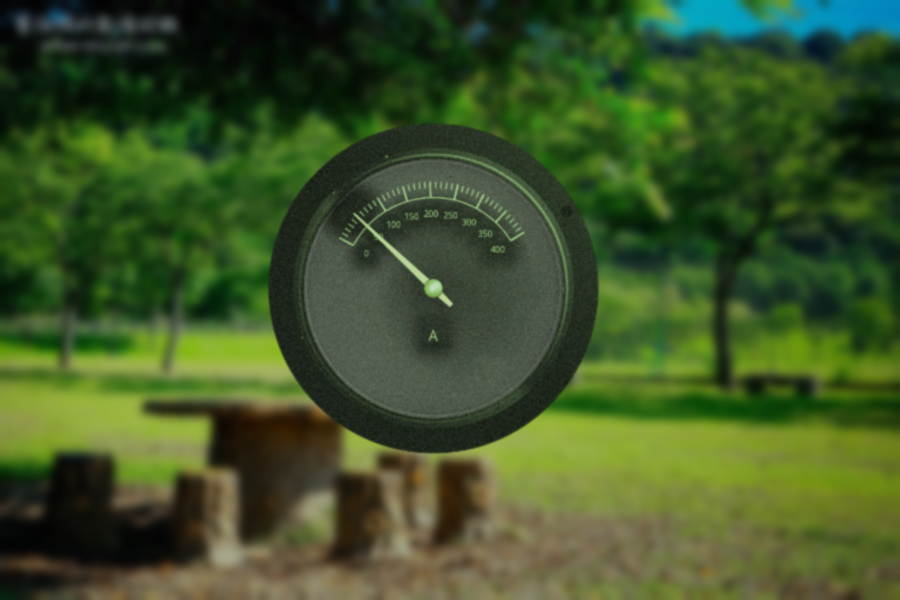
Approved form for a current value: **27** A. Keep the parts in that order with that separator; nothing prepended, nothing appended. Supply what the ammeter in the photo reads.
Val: **50** A
